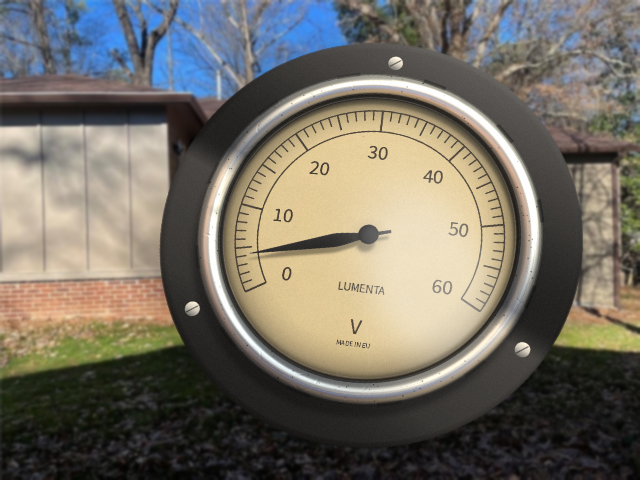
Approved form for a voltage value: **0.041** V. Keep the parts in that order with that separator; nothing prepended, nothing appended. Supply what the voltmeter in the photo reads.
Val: **4** V
